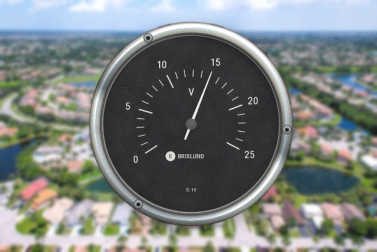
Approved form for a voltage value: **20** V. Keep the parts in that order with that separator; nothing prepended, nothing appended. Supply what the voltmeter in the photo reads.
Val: **15** V
